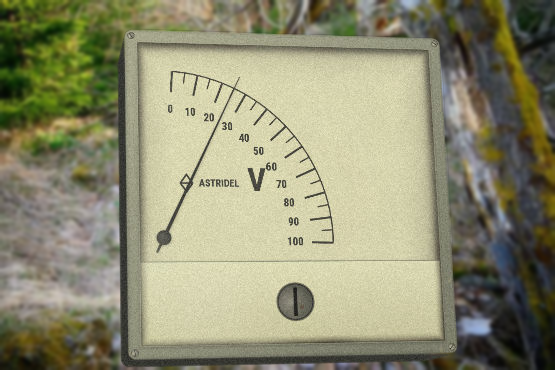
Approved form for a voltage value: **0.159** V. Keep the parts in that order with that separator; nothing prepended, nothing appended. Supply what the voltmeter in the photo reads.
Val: **25** V
